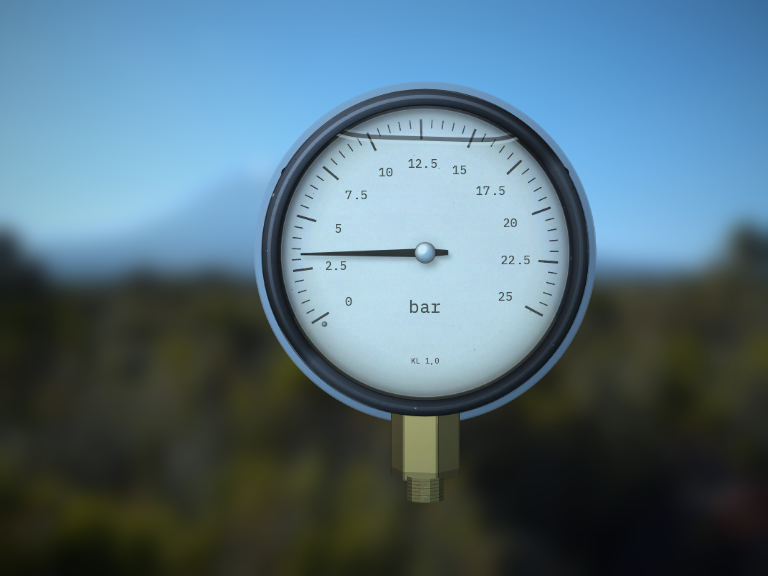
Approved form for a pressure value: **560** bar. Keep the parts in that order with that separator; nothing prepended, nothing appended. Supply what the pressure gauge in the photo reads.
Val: **3.25** bar
